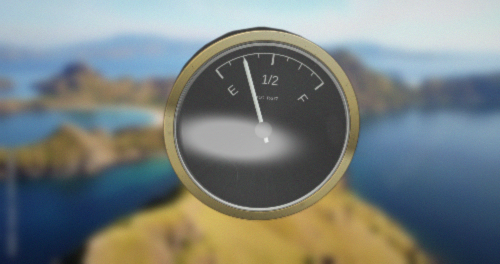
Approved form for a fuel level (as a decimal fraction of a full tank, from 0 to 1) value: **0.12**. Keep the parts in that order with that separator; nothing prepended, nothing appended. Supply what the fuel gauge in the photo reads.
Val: **0.25**
